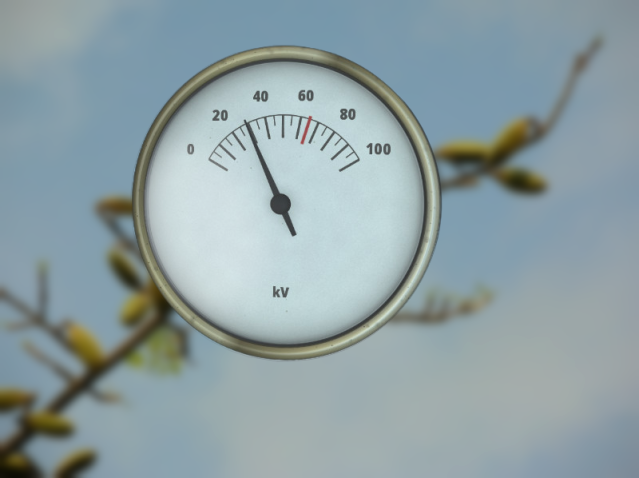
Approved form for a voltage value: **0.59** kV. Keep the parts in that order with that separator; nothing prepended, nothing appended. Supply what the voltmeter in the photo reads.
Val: **30** kV
